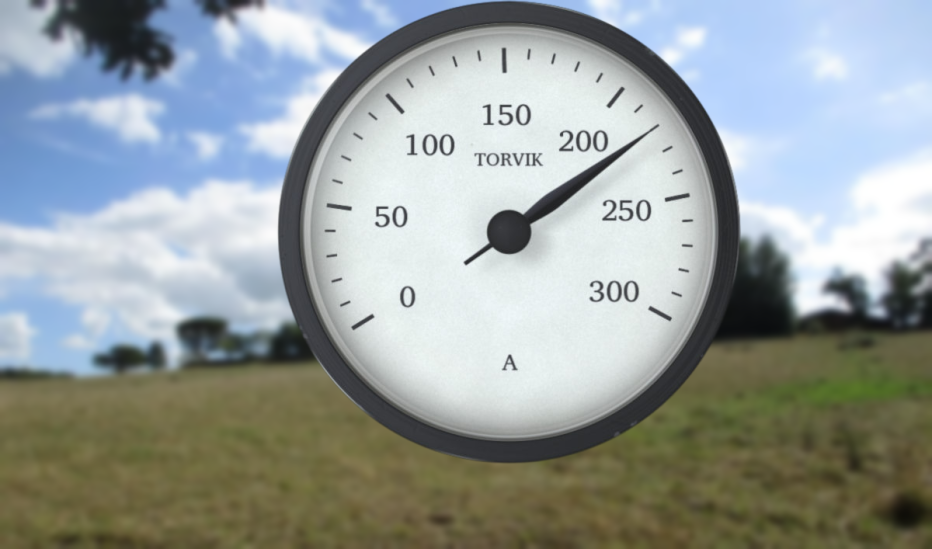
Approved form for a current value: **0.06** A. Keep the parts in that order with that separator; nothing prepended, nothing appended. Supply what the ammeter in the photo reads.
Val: **220** A
